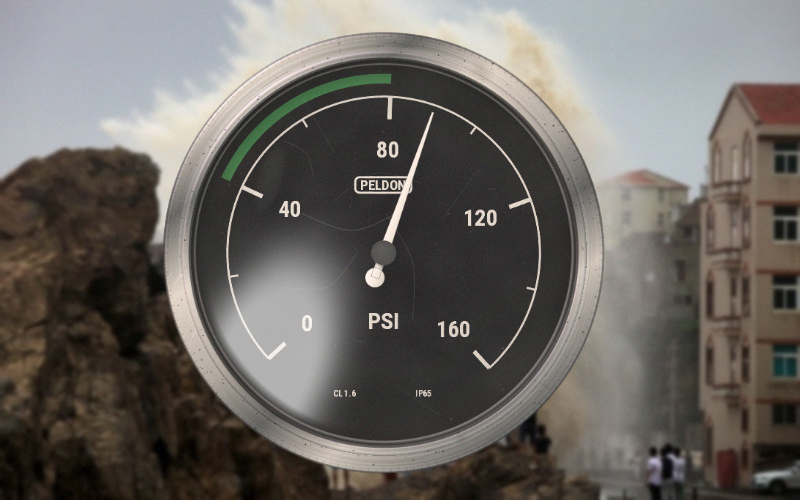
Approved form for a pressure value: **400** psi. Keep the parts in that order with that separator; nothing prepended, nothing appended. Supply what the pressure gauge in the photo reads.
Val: **90** psi
